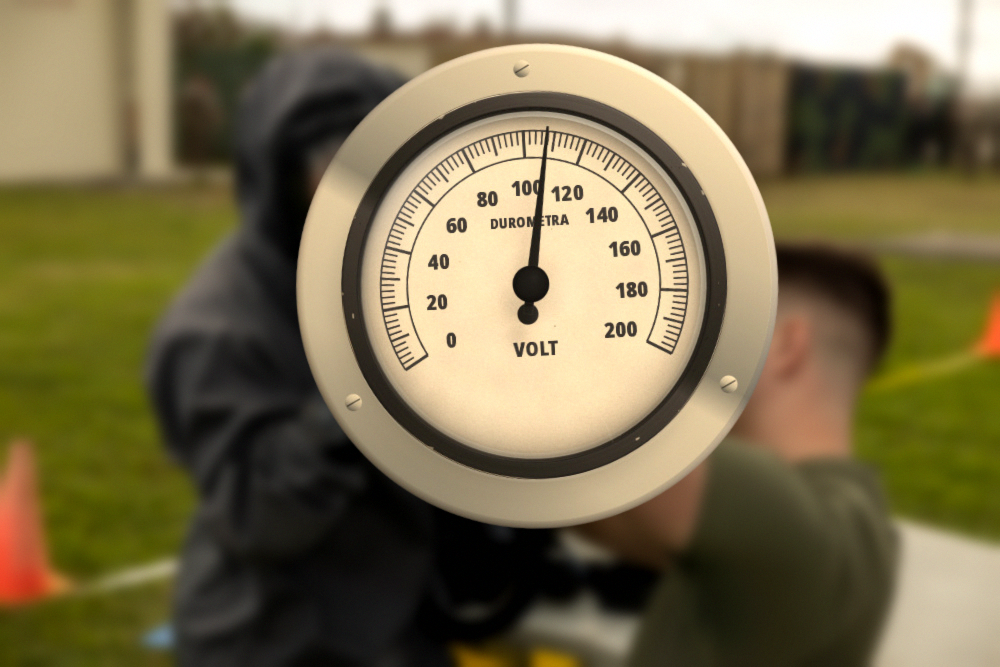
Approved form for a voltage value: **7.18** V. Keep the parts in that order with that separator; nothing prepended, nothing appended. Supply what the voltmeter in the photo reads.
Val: **108** V
